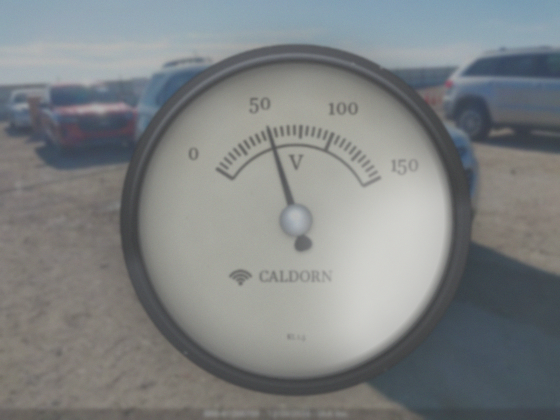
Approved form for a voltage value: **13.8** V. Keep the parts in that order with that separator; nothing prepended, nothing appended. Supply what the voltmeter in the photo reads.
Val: **50** V
